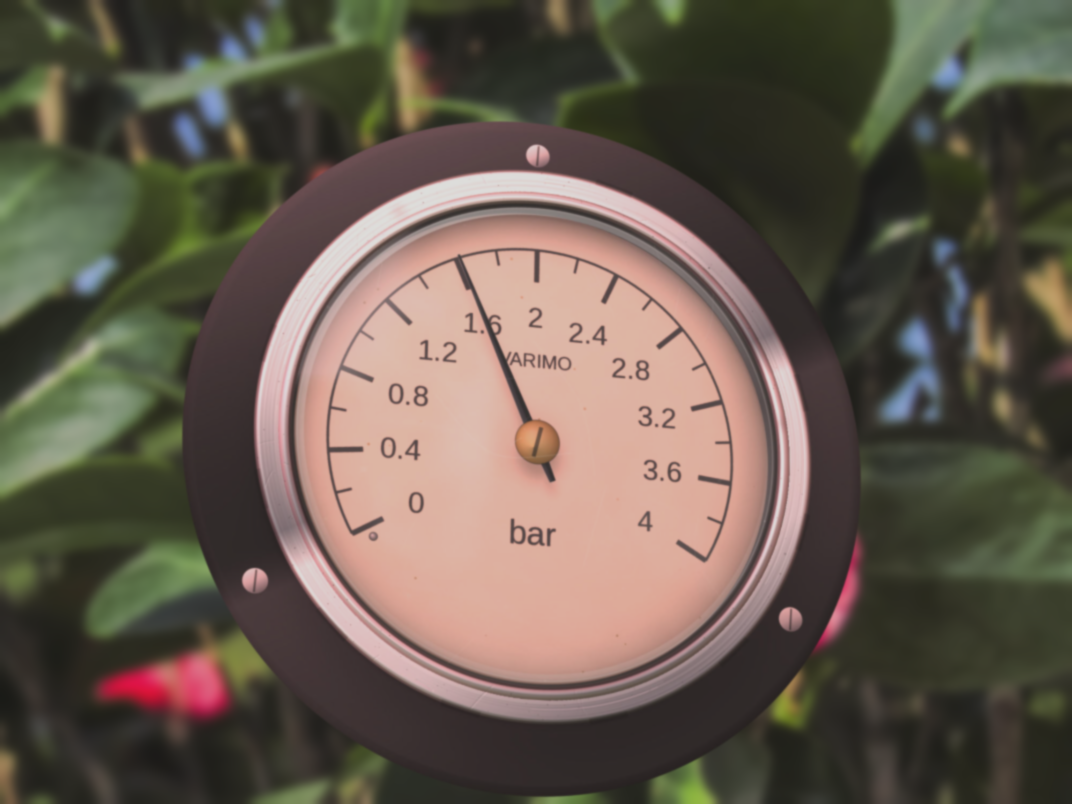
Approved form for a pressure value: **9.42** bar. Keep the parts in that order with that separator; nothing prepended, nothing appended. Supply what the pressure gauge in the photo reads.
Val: **1.6** bar
